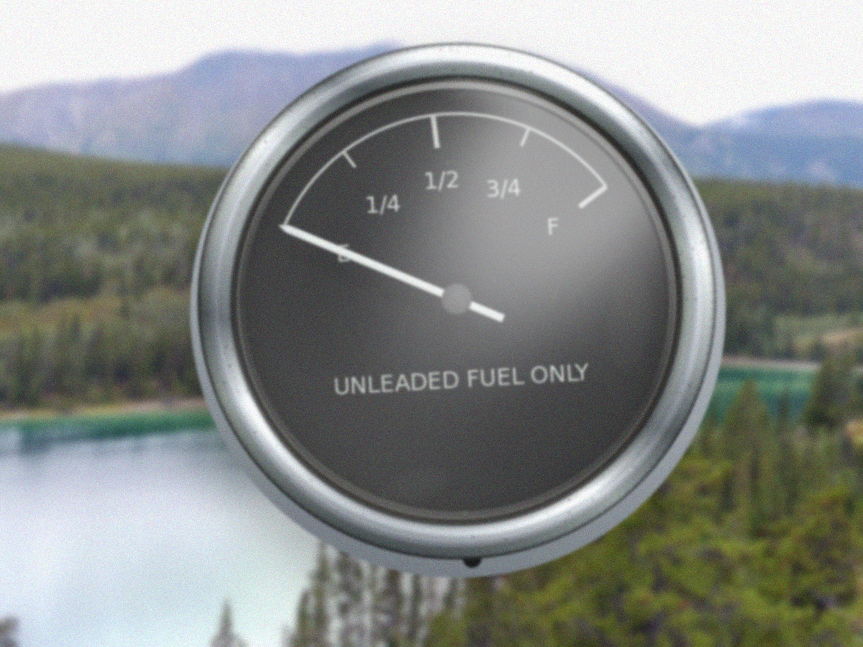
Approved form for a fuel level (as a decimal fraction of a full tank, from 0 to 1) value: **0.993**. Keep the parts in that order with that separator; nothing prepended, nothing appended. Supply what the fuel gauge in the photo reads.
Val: **0**
